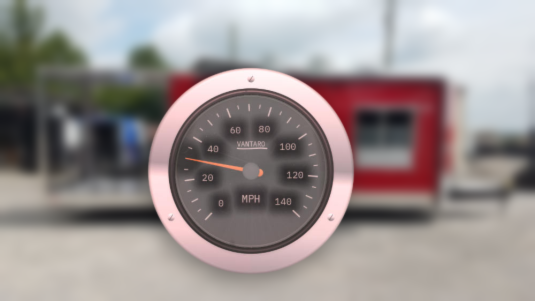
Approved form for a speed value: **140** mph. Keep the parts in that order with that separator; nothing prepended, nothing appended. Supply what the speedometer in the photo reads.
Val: **30** mph
